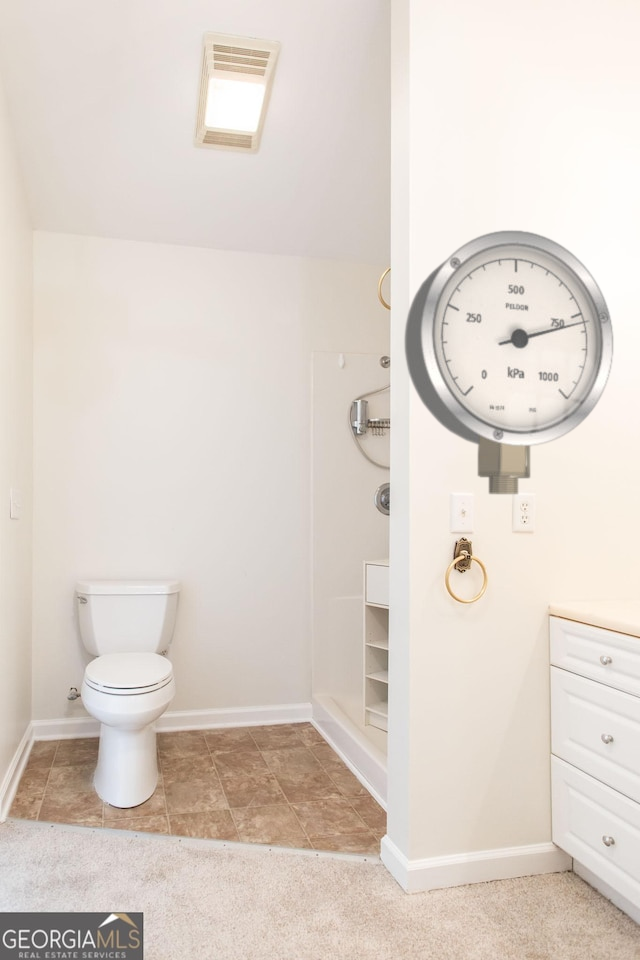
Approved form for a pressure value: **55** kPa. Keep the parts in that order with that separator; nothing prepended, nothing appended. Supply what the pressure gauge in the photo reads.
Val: **775** kPa
